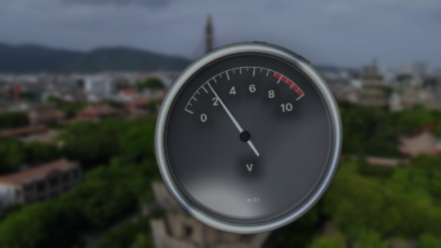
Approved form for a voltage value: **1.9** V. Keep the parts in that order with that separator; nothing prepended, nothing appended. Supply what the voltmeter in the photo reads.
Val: **2.5** V
